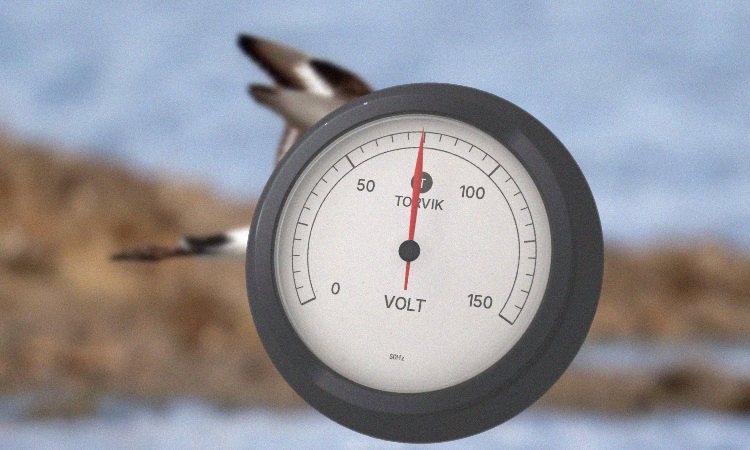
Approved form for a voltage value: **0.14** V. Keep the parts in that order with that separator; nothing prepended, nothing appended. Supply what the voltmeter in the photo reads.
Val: **75** V
